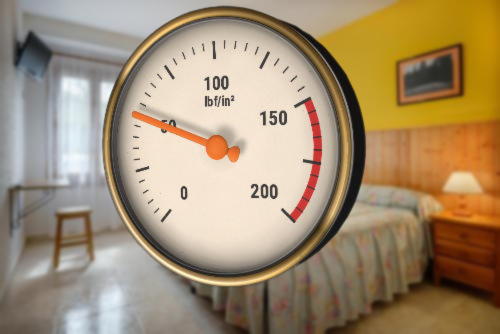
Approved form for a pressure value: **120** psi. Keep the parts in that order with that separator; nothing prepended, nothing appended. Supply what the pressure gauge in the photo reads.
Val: **50** psi
